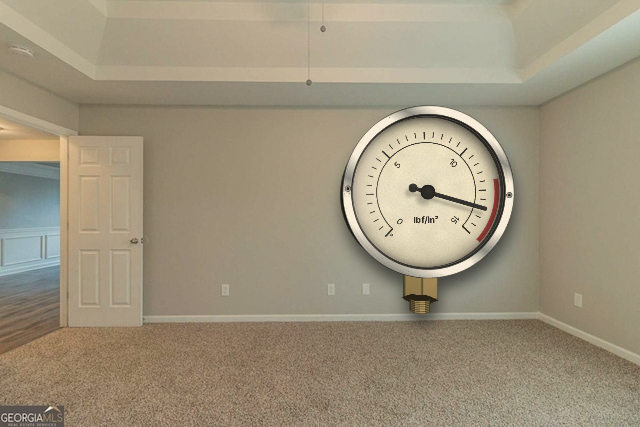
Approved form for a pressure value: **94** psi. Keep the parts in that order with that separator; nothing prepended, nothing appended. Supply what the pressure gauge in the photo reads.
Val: **13.5** psi
